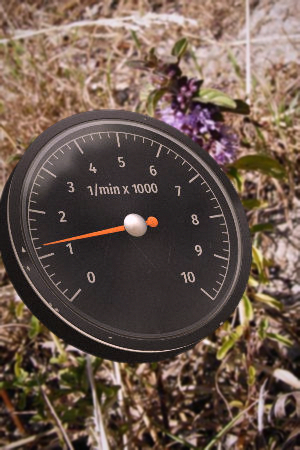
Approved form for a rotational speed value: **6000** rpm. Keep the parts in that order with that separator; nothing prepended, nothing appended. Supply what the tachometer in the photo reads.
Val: **1200** rpm
